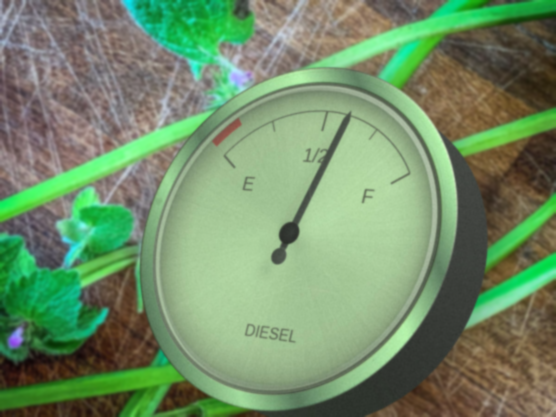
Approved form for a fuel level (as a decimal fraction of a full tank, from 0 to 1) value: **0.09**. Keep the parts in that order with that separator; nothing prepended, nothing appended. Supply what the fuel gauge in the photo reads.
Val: **0.625**
